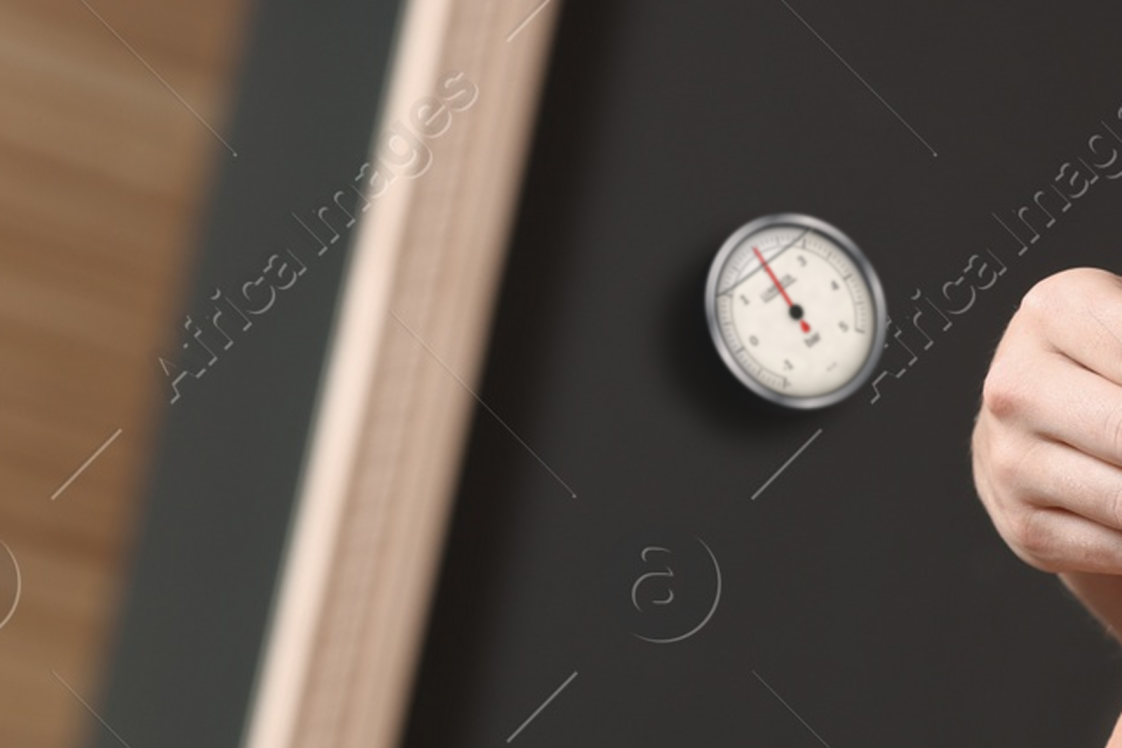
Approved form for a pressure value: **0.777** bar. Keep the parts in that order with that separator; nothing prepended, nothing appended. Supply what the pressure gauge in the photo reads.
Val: **2** bar
